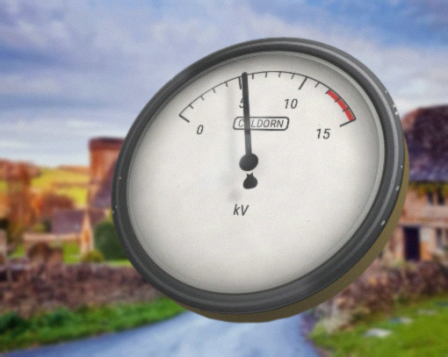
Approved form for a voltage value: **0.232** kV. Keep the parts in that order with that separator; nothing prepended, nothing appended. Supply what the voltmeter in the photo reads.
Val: **5.5** kV
